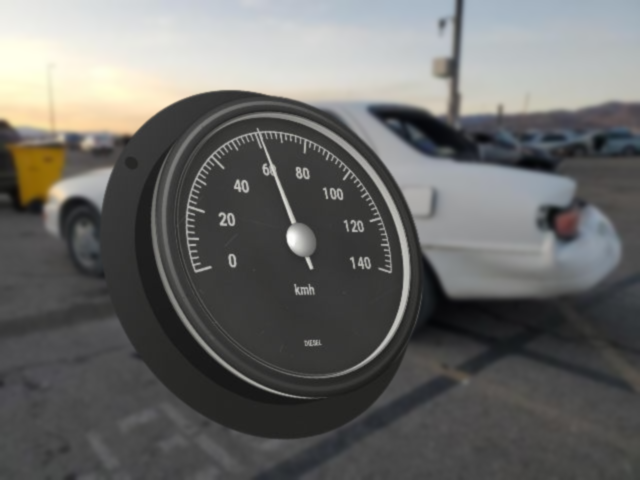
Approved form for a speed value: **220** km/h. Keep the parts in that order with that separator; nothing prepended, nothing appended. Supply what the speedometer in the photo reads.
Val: **60** km/h
